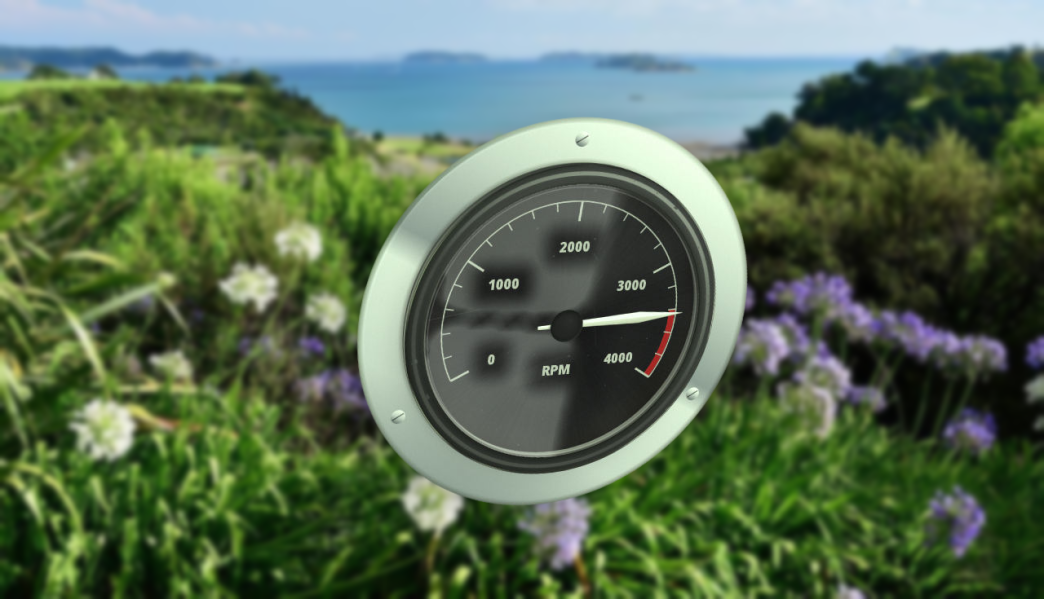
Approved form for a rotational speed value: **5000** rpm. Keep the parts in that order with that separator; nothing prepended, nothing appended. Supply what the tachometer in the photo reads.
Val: **3400** rpm
